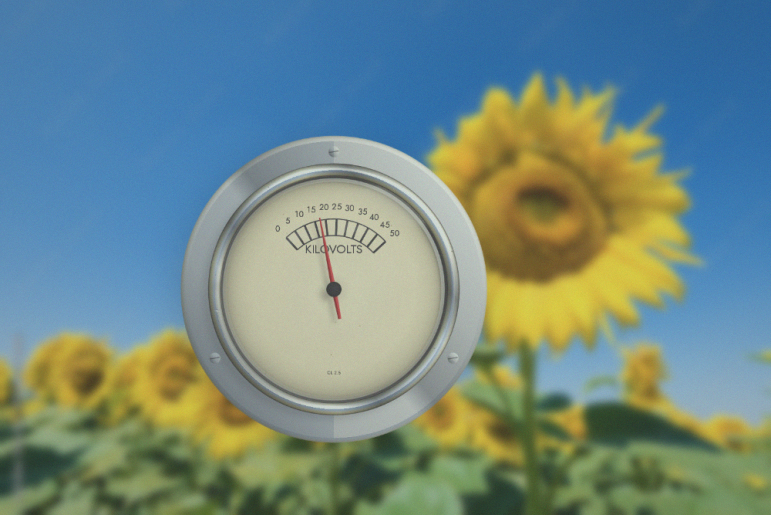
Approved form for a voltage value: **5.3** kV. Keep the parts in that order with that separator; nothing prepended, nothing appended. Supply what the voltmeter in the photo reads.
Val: **17.5** kV
